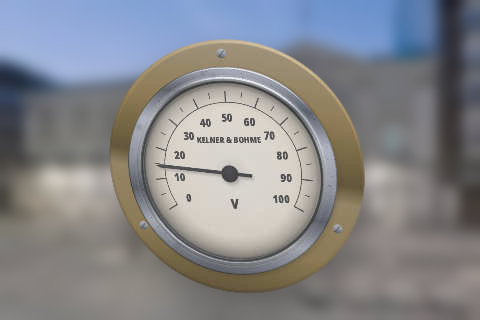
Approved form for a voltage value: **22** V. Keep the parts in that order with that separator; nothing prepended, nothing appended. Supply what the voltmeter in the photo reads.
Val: **15** V
